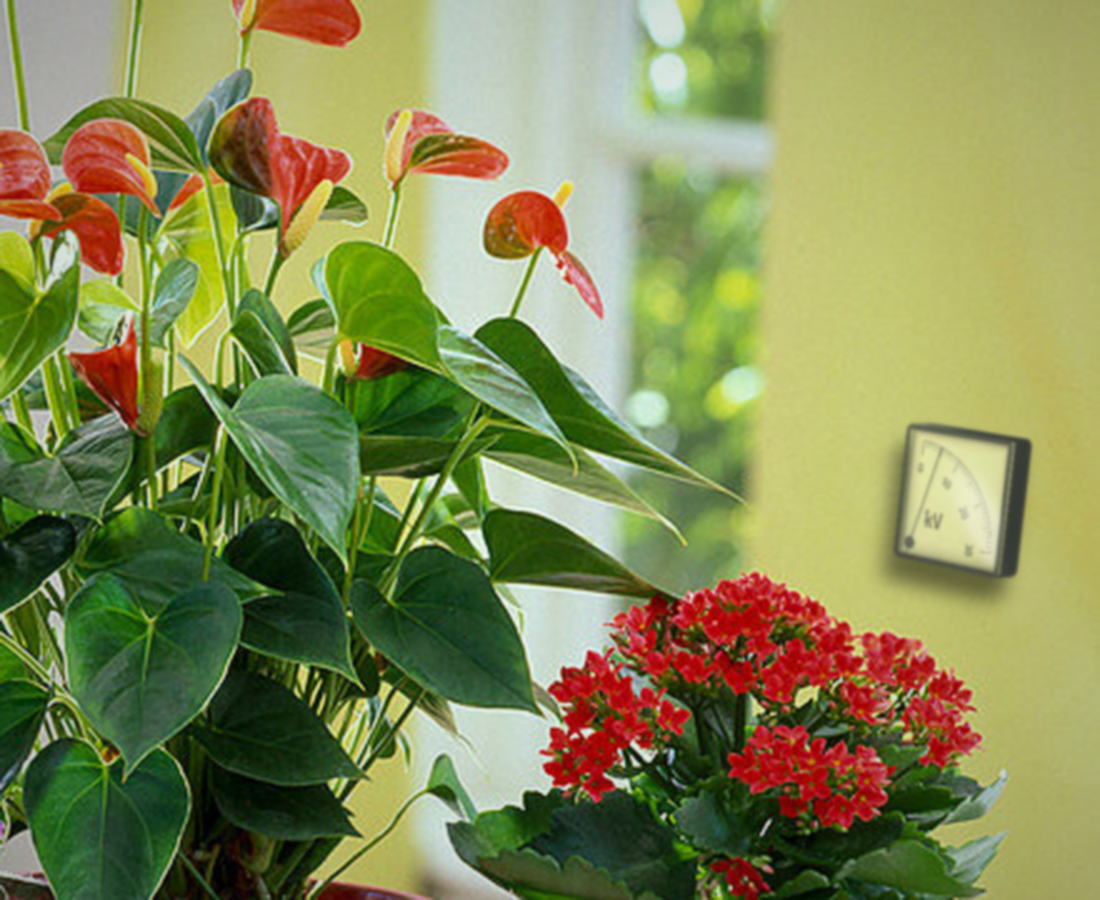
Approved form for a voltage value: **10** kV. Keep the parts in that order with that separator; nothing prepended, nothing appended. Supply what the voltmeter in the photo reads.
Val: **5** kV
